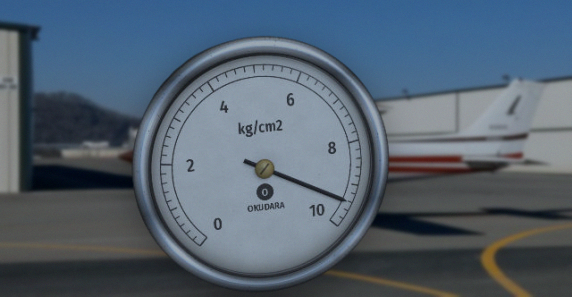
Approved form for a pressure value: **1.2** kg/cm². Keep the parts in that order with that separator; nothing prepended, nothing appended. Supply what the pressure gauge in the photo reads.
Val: **9.4** kg/cm²
